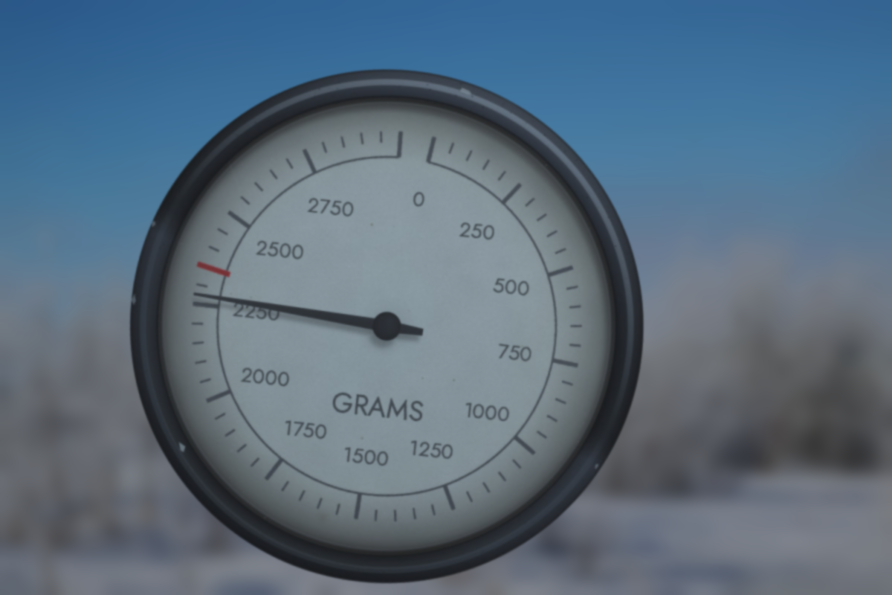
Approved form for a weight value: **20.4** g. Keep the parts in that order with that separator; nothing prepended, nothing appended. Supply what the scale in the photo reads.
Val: **2275** g
